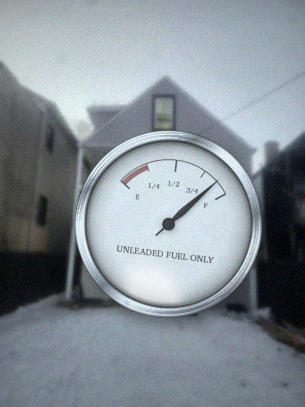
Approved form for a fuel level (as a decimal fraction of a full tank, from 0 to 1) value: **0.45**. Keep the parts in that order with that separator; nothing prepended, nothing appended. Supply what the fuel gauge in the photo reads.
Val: **0.875**
